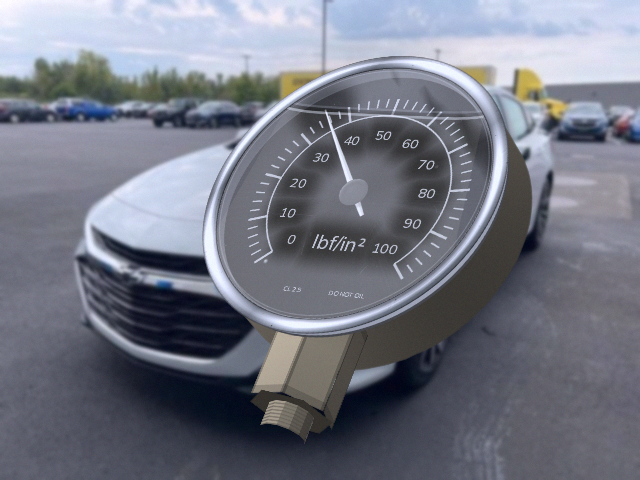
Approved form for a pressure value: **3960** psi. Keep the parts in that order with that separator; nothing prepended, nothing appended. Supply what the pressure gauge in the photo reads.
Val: **36** psi
